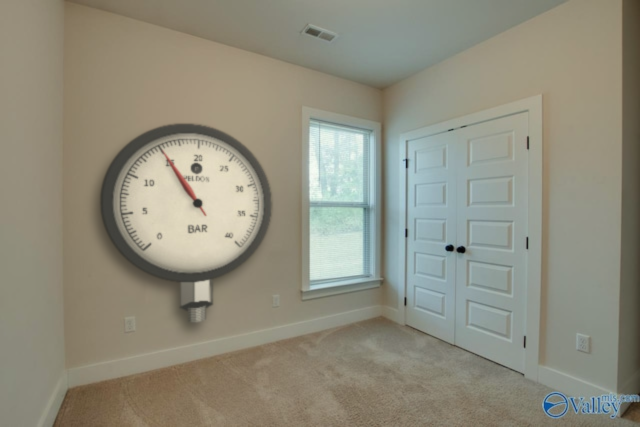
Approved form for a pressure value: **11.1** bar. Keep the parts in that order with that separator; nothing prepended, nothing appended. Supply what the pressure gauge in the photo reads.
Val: **15** bar
